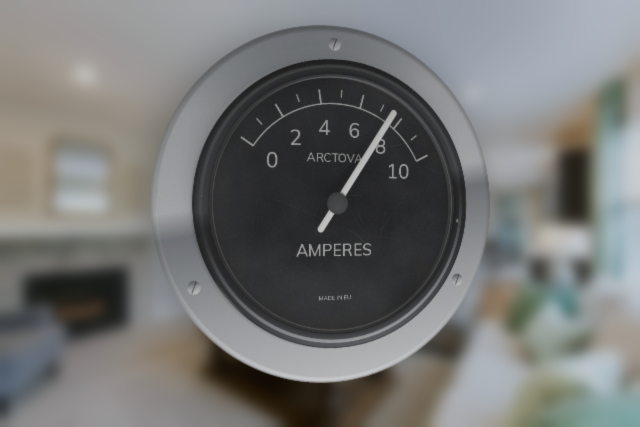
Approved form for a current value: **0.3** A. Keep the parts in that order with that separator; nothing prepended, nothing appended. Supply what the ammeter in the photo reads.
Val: **7.5** A
